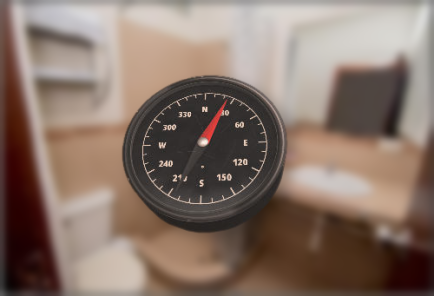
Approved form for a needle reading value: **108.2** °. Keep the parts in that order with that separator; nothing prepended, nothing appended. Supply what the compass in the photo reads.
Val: **25** °
